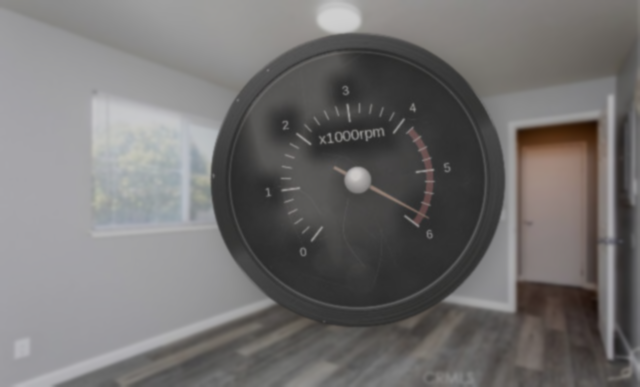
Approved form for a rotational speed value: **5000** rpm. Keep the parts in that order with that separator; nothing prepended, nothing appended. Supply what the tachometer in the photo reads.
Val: **5800** rpm
